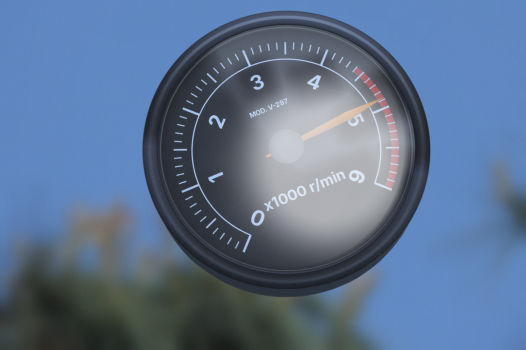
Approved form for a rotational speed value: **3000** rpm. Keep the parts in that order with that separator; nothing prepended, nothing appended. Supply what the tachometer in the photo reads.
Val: **4900** rpm
